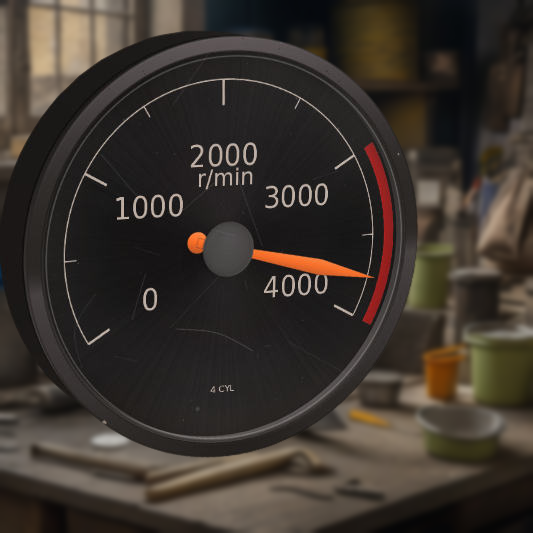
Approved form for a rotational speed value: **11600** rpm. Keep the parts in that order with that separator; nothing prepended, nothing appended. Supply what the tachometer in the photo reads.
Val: **3750** rpm
